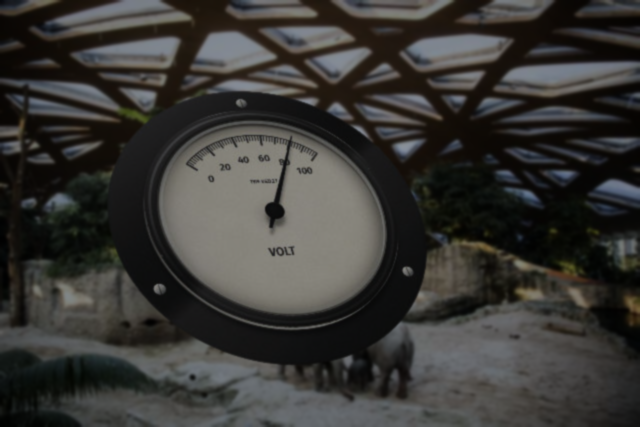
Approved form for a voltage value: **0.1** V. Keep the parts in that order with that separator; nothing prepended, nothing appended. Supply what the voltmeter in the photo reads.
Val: **80** V
